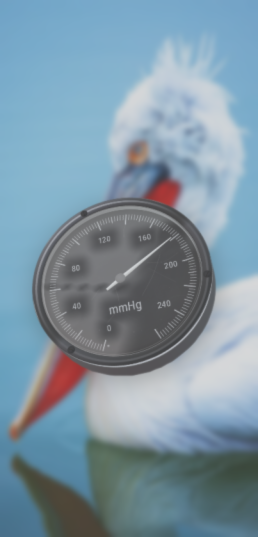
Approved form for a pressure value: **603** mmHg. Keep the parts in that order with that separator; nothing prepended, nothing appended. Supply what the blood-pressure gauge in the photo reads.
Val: **180** mmHg
